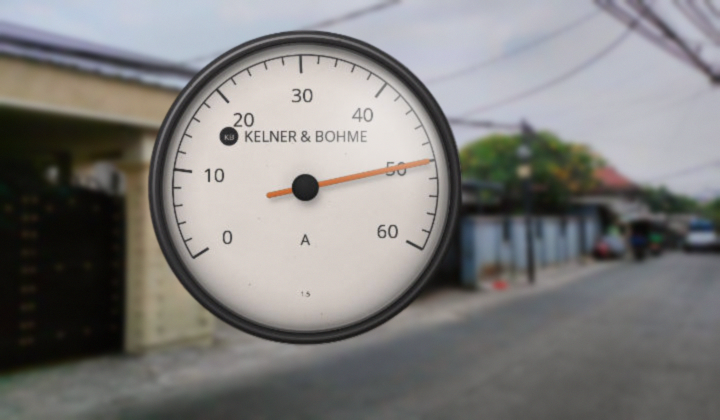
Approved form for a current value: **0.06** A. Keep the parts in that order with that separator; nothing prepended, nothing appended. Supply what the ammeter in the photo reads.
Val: **50** A
